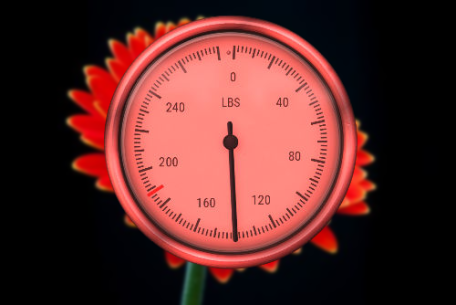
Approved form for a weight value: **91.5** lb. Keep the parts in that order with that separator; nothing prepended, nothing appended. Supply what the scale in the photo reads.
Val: **140** lb
